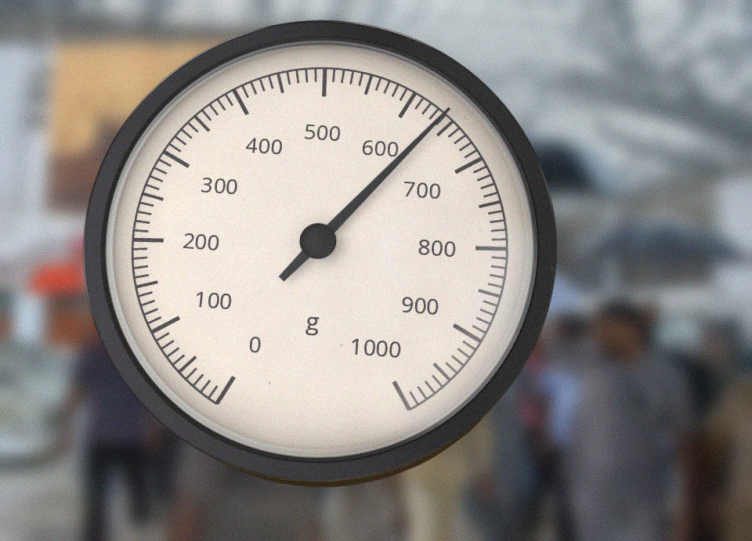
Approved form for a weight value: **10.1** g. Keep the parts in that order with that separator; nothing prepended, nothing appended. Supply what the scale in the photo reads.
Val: **640** g
